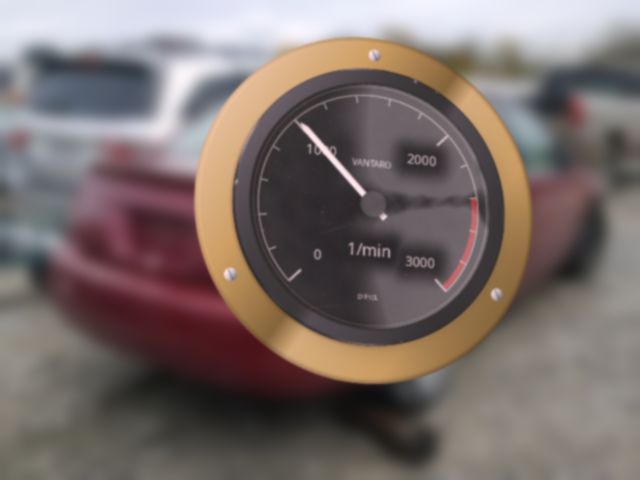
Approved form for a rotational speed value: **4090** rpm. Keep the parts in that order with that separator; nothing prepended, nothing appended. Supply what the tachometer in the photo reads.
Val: **1000** rpm
